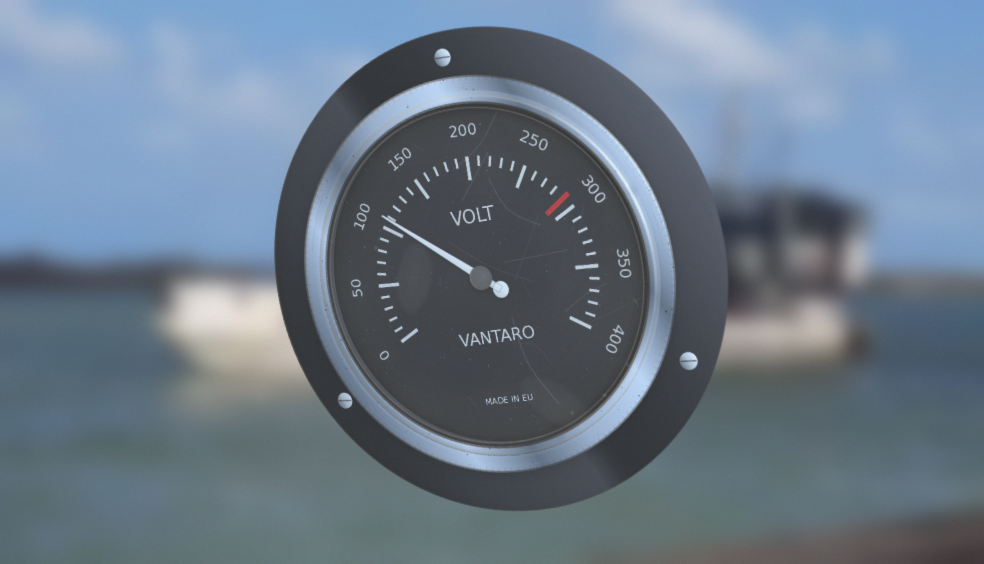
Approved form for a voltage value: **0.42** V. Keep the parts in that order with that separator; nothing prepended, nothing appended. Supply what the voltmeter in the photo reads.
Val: **110** V
